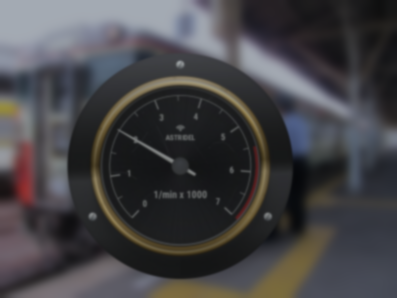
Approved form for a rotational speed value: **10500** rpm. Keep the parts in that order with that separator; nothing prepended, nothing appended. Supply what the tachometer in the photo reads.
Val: **2000** rpm
